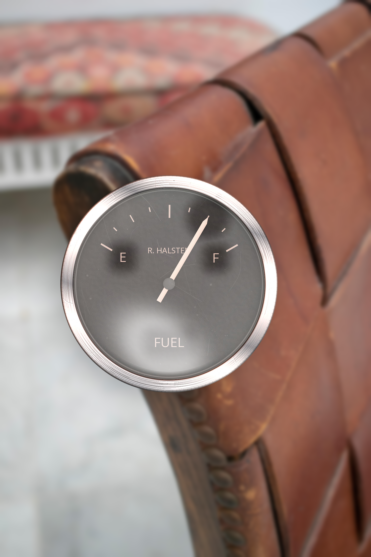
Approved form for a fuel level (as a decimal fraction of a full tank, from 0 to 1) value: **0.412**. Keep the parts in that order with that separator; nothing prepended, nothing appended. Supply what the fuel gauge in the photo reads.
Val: **0.75**
